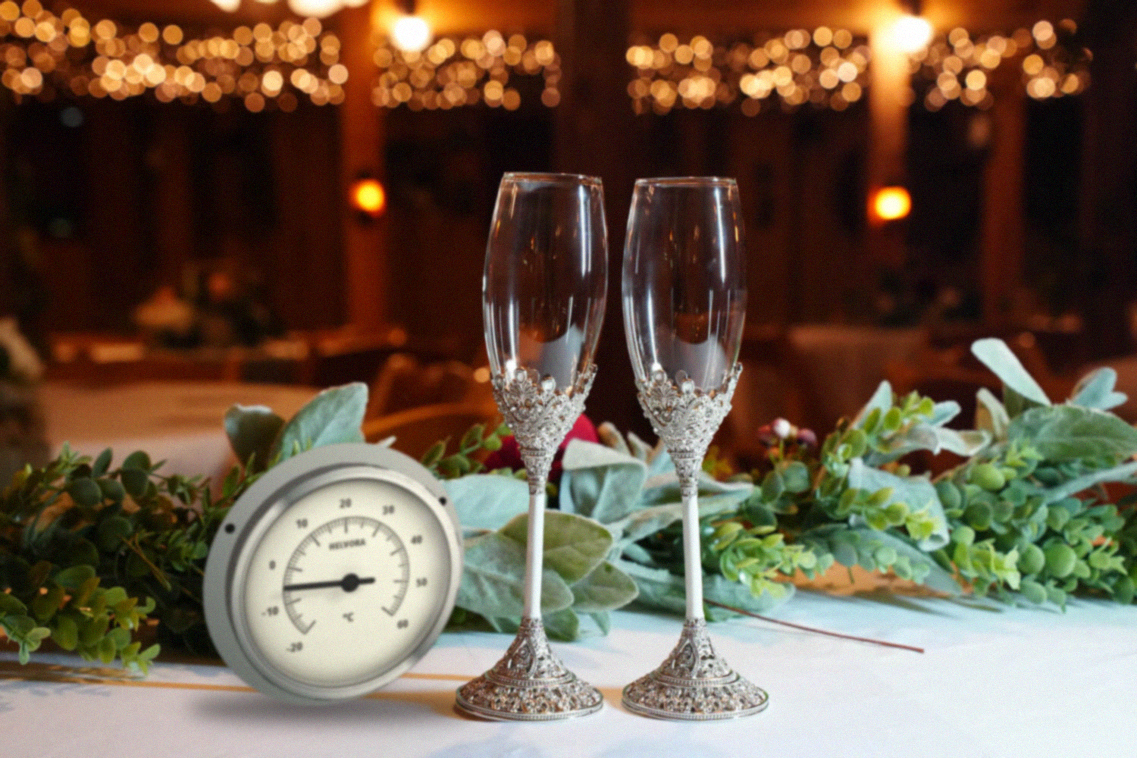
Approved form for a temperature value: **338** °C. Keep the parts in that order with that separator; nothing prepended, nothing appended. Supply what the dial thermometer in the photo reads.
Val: **-5** °C
